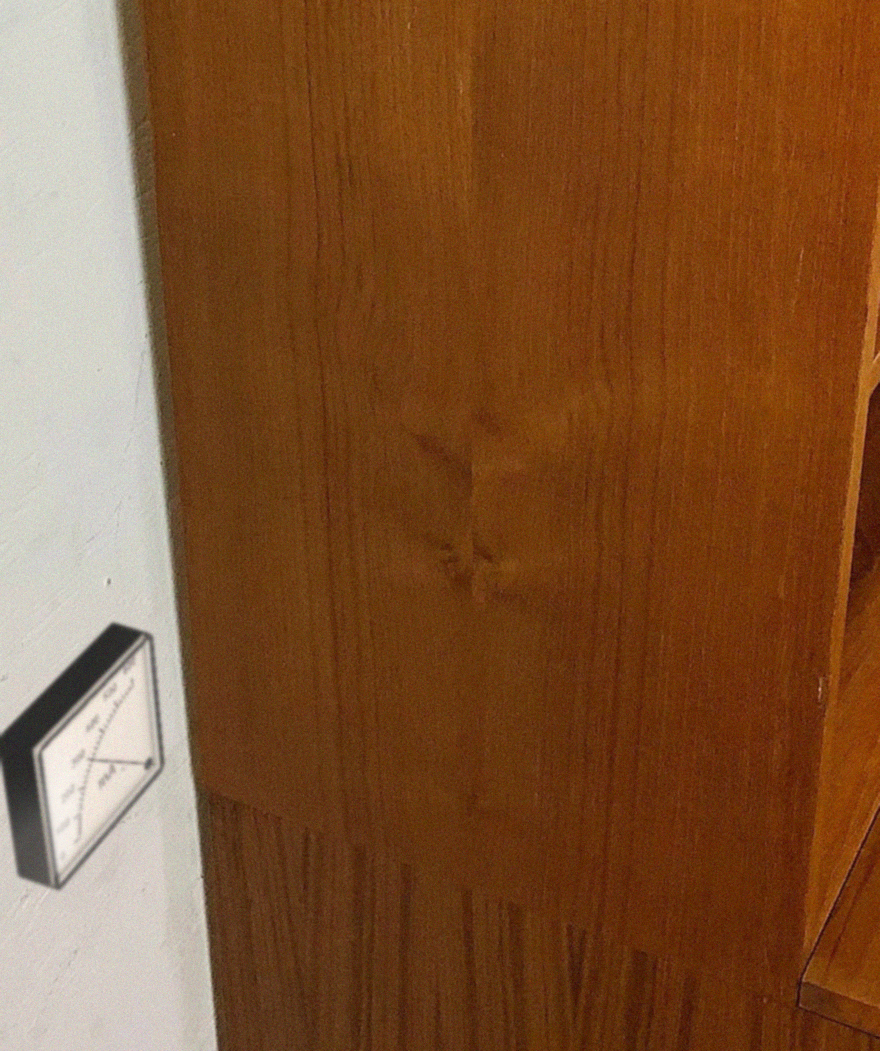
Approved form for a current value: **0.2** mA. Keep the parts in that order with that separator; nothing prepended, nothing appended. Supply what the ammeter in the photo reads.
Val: **300** mA
